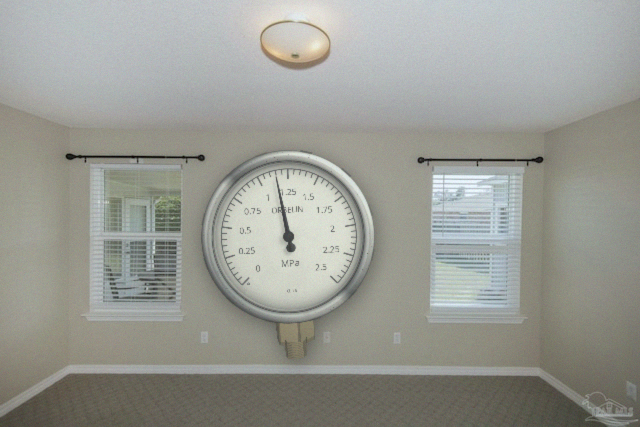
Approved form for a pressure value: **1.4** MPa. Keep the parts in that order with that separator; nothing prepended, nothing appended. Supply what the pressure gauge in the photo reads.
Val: **1.15** MPa
